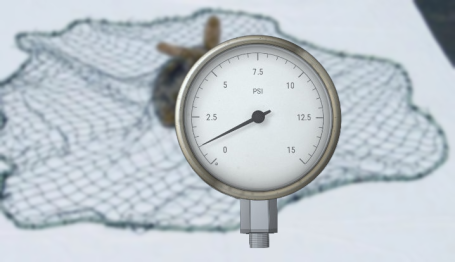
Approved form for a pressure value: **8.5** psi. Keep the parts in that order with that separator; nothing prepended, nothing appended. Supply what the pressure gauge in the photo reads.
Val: **1** psi
